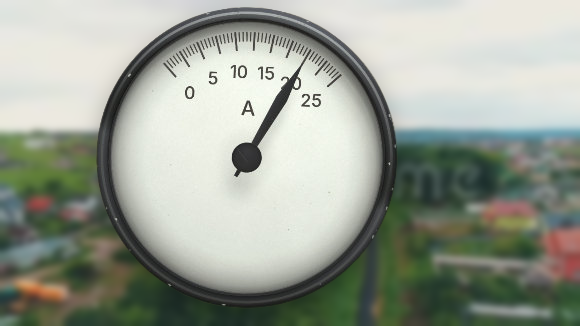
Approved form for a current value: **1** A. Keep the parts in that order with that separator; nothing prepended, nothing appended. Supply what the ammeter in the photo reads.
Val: **20** A
